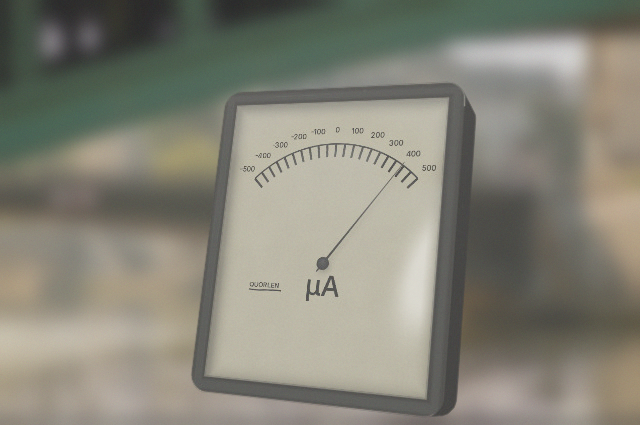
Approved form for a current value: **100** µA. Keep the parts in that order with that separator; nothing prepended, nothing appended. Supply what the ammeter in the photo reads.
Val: **400** µA
